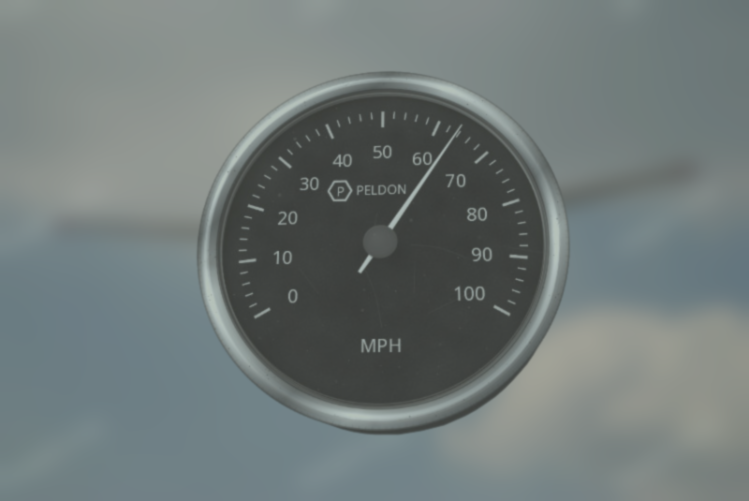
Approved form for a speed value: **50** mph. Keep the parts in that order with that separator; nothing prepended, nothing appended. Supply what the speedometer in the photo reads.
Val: **64** mph
